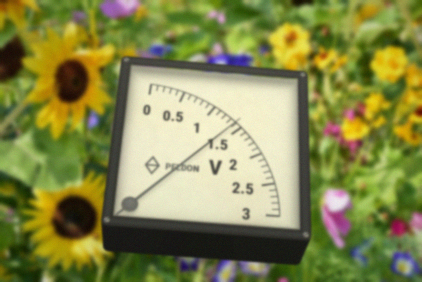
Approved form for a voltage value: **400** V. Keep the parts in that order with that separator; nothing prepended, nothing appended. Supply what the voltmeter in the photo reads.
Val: **1.4** V
